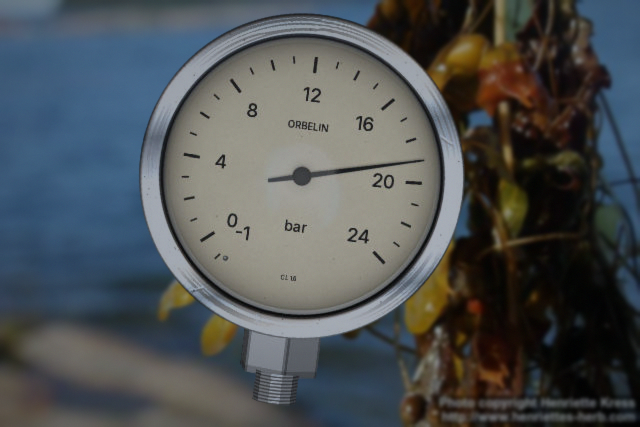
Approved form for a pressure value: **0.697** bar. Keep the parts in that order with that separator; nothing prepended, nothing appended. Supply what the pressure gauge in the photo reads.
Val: **19** bar
